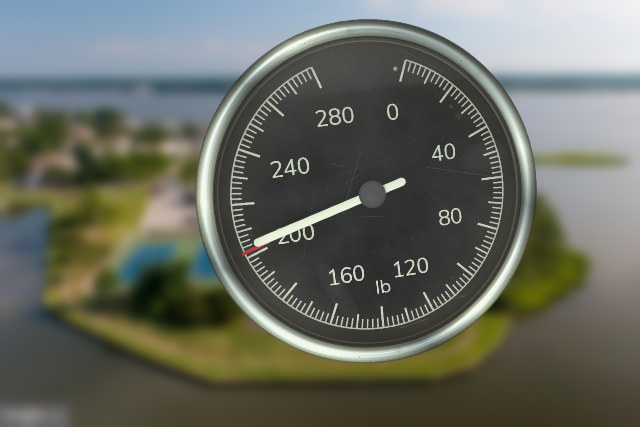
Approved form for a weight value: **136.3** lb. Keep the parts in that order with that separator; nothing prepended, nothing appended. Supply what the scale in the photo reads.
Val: **204** lb
